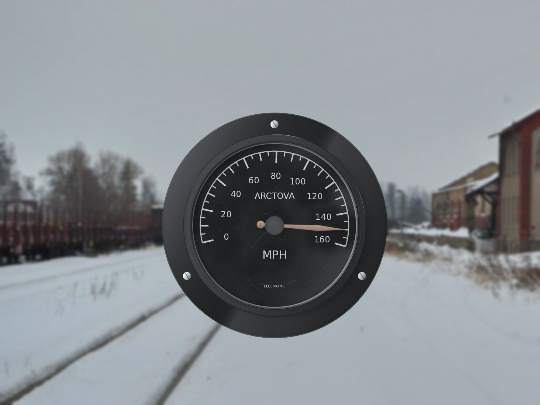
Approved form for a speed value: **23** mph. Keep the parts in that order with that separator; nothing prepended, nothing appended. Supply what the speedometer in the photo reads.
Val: **150** mph
